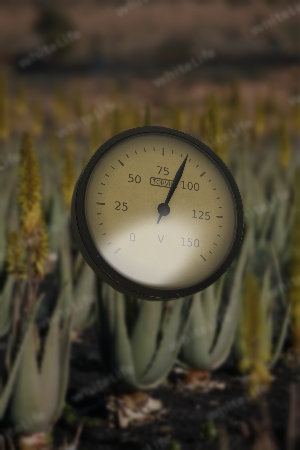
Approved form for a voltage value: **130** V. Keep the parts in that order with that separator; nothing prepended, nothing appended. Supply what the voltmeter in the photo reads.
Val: **87.5** V
